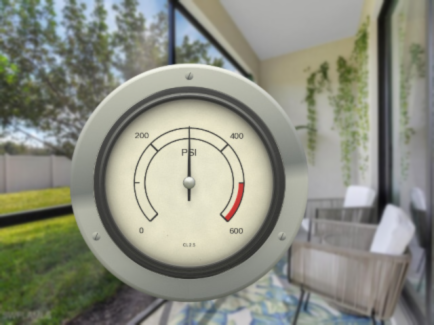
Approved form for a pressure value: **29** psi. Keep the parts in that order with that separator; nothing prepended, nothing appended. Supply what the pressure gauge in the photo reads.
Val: **300** psi
